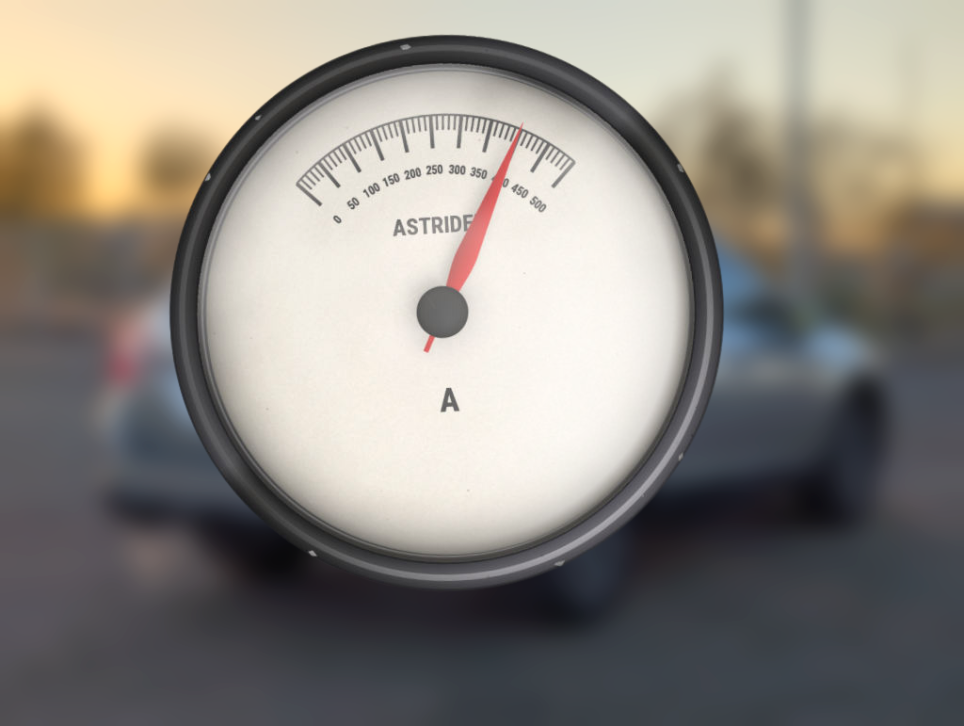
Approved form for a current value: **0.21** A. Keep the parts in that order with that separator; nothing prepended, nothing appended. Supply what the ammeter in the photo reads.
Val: **400** A
